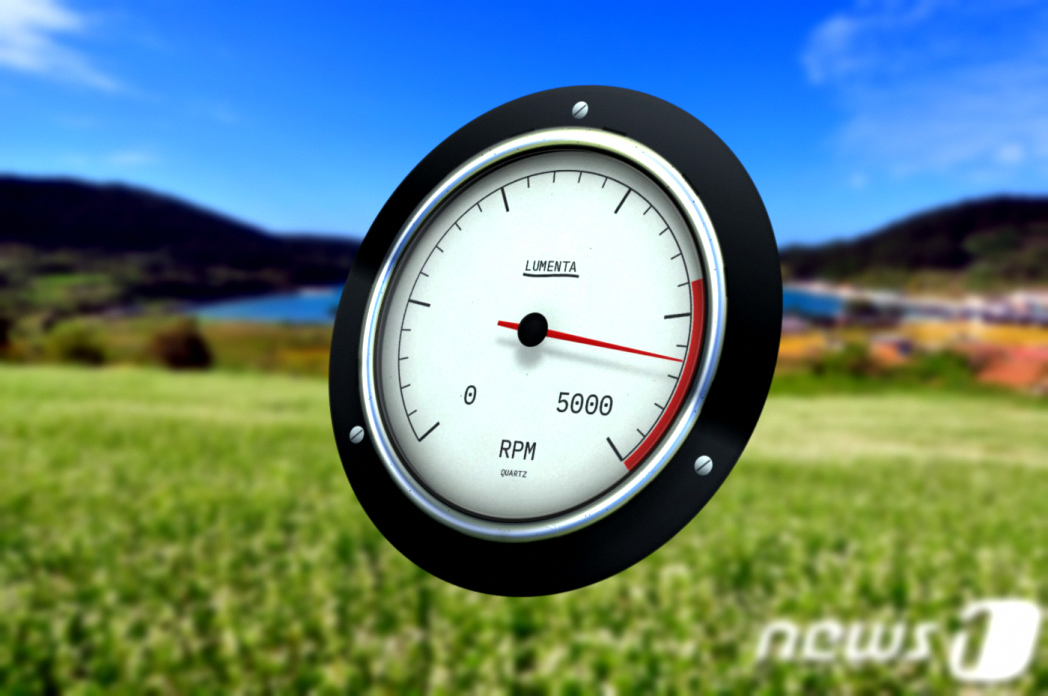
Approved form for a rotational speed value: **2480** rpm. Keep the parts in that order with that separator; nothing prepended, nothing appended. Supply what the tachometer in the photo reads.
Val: **4300** rpm
